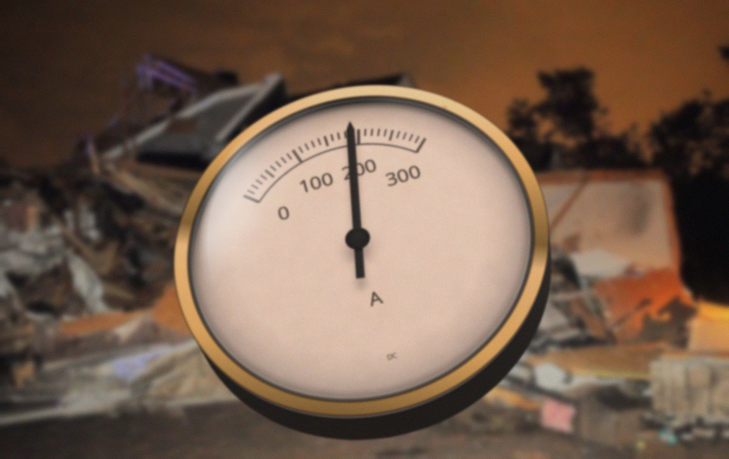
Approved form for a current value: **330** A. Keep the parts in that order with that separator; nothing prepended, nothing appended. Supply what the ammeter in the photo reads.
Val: **190** A
